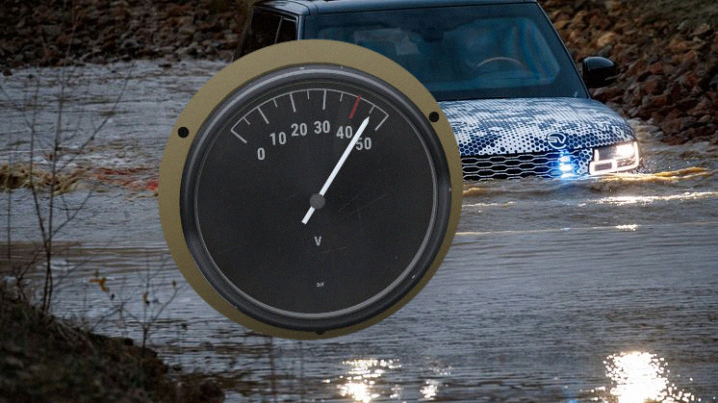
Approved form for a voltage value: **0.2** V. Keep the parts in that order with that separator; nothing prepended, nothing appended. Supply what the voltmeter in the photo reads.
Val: **45** V
